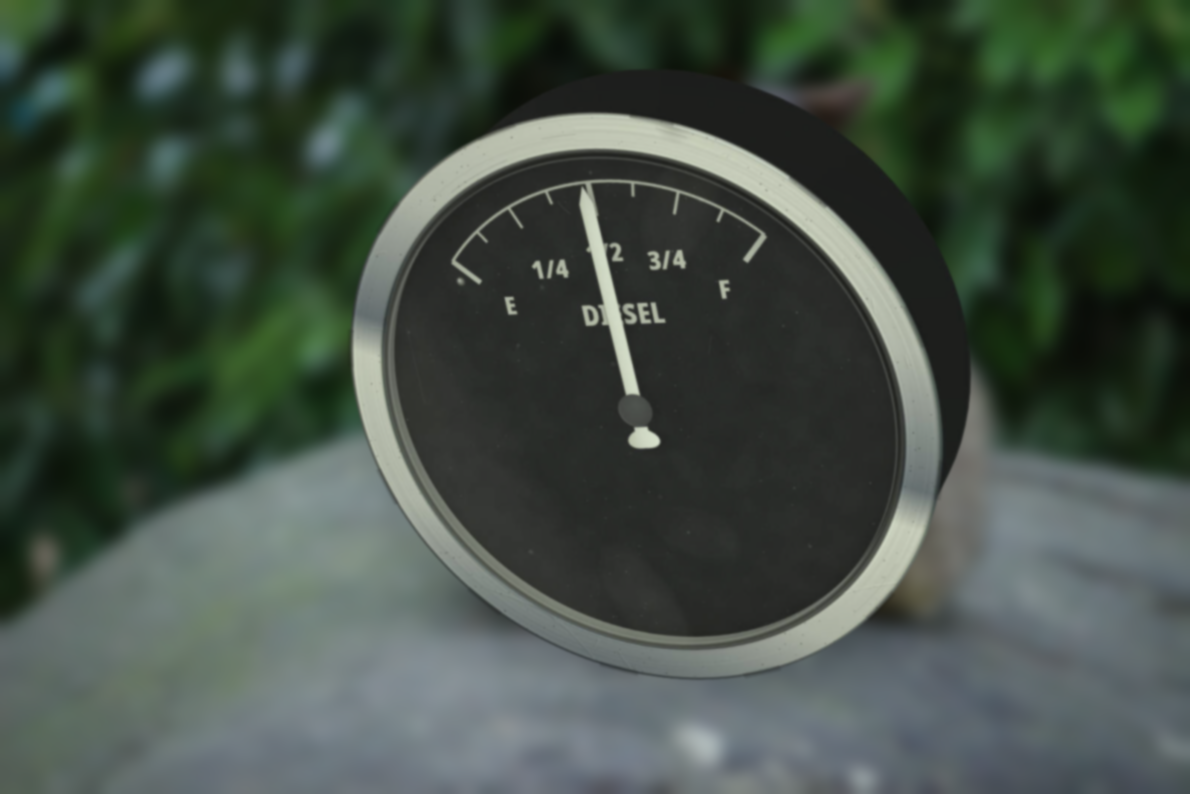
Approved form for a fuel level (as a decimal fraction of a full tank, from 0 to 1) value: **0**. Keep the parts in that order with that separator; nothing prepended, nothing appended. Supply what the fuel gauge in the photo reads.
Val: **0.5**
